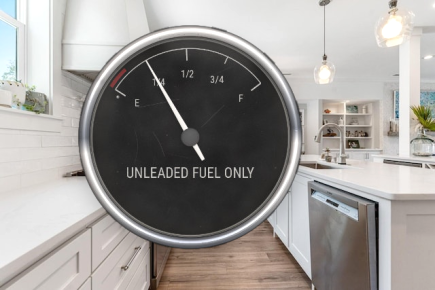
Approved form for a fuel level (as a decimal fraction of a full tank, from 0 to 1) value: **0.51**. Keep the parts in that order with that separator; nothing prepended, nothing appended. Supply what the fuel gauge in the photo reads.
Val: **0.25**
